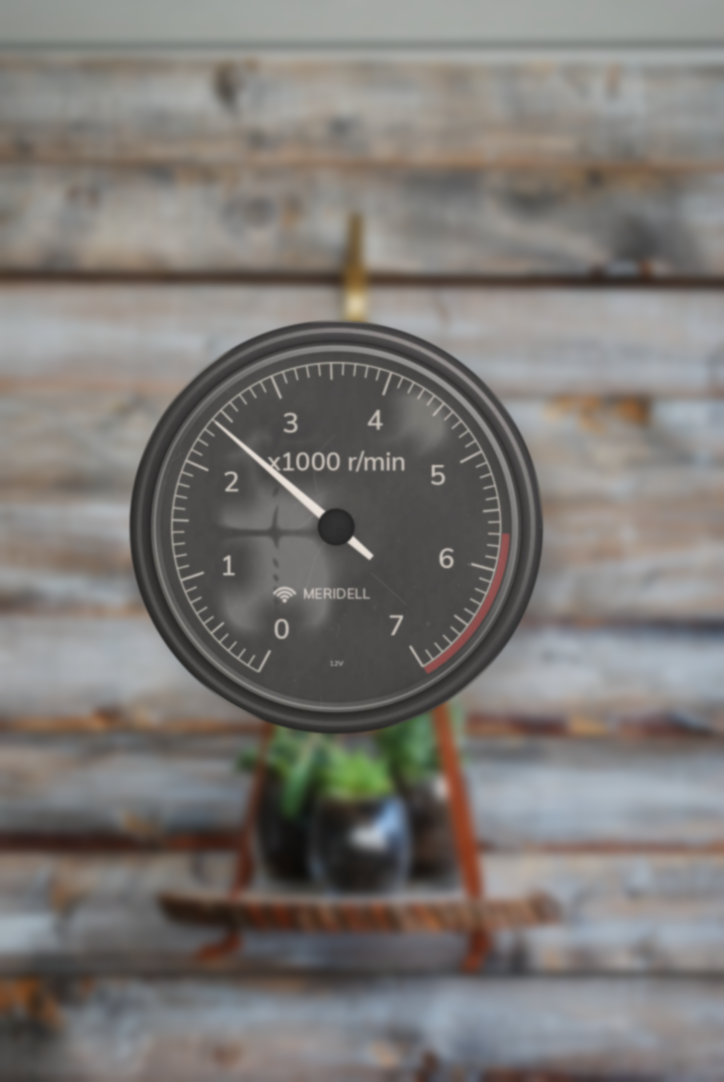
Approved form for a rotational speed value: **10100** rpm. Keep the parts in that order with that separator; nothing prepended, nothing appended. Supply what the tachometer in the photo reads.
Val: **2400** rpm
